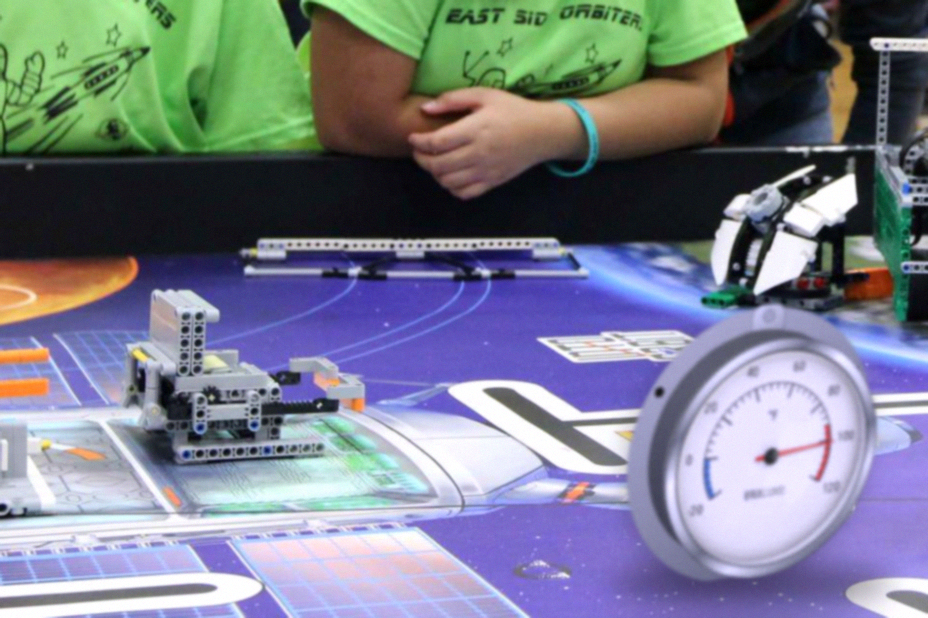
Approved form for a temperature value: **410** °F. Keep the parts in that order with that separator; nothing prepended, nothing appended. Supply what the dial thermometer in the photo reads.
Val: **100** °F
